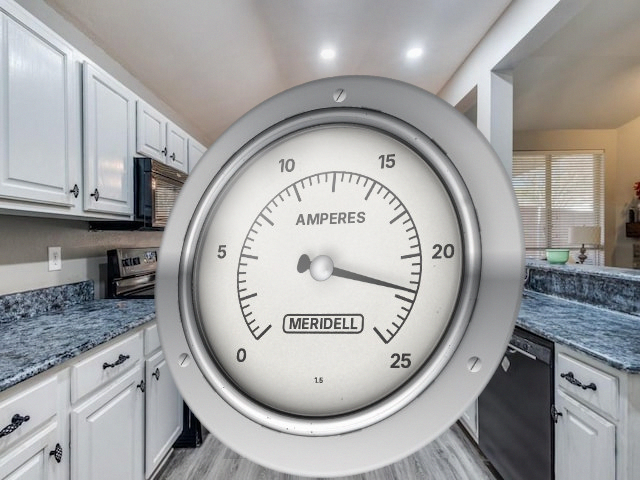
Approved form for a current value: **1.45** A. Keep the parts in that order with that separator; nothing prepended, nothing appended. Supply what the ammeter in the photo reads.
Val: **22** A
